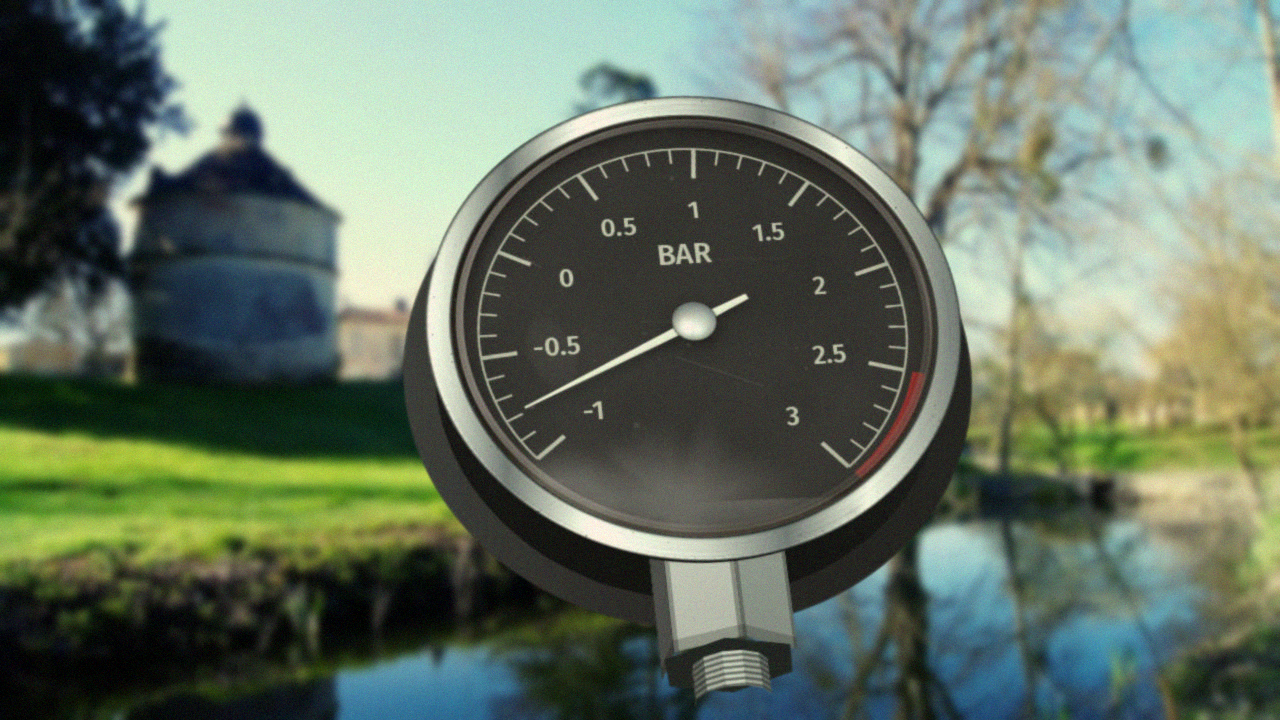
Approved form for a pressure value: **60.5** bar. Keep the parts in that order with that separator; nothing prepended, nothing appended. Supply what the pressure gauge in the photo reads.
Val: **-0.8** bar
